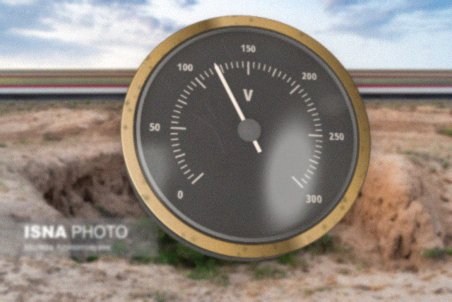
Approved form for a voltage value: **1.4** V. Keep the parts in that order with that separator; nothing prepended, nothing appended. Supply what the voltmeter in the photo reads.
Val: **120** V
